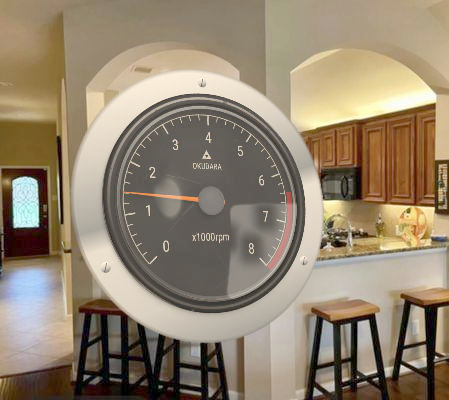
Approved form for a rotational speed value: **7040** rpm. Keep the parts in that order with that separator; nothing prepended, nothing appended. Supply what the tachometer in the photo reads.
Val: **1400** rpm
